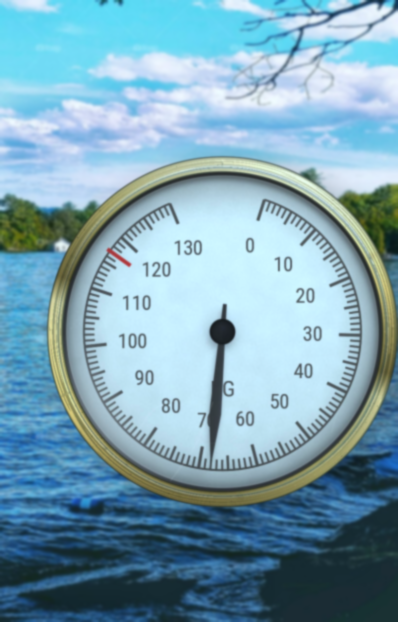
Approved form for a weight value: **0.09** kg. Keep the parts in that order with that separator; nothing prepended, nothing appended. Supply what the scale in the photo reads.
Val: **68** kg
